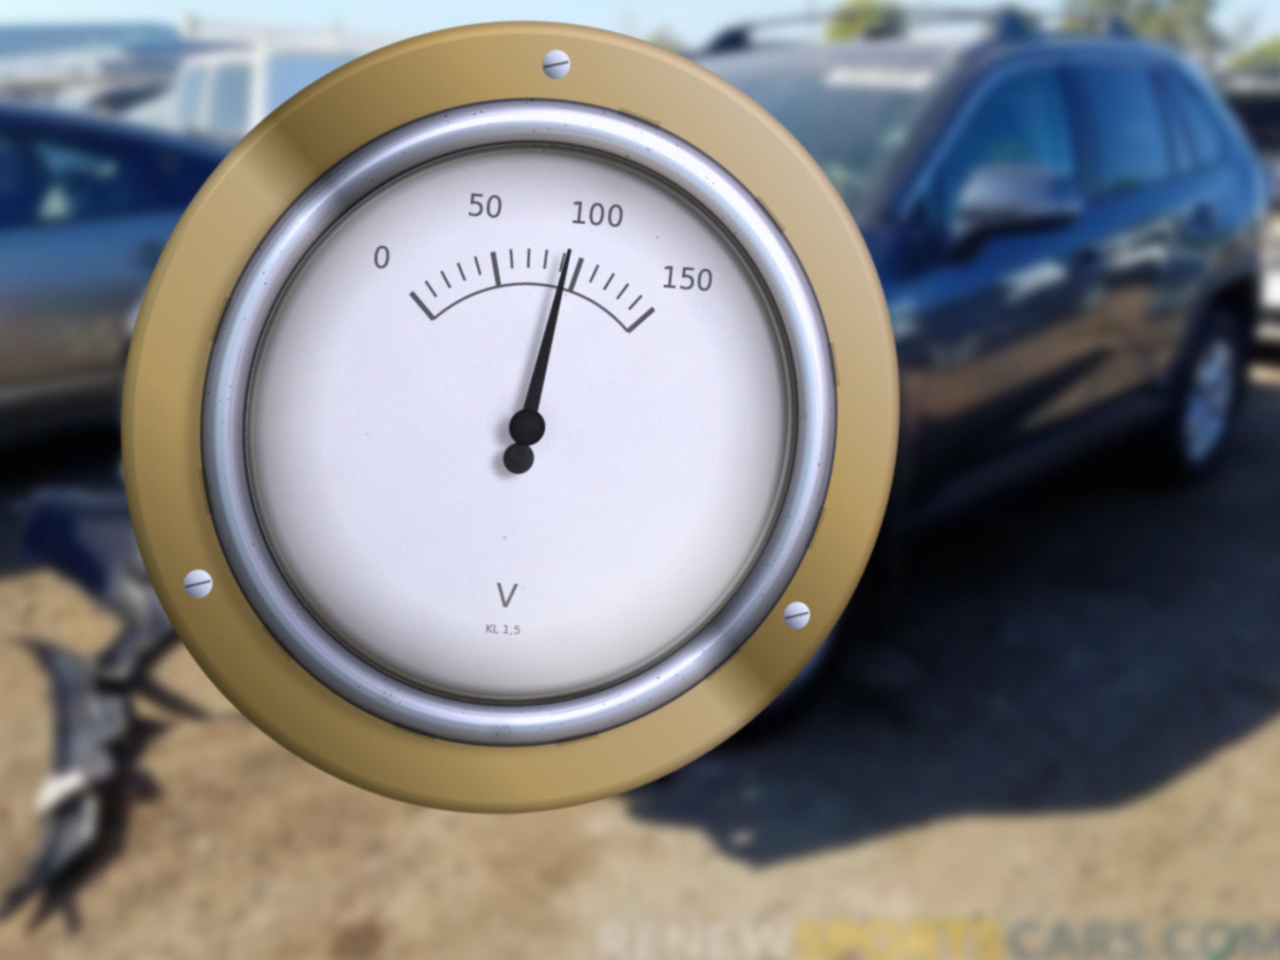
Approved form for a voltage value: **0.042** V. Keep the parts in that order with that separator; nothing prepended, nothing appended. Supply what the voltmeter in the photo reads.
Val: **90** V
